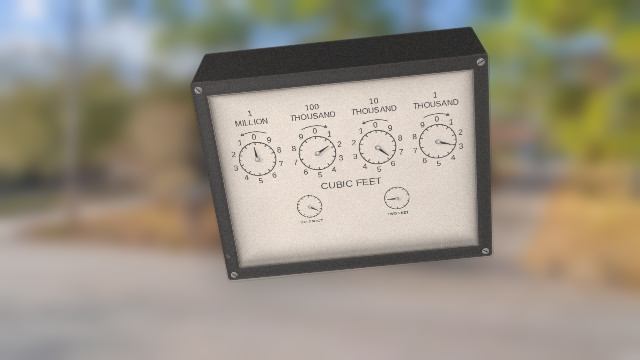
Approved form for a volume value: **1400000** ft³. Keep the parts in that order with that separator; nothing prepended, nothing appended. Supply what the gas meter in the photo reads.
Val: **16300** ft³
